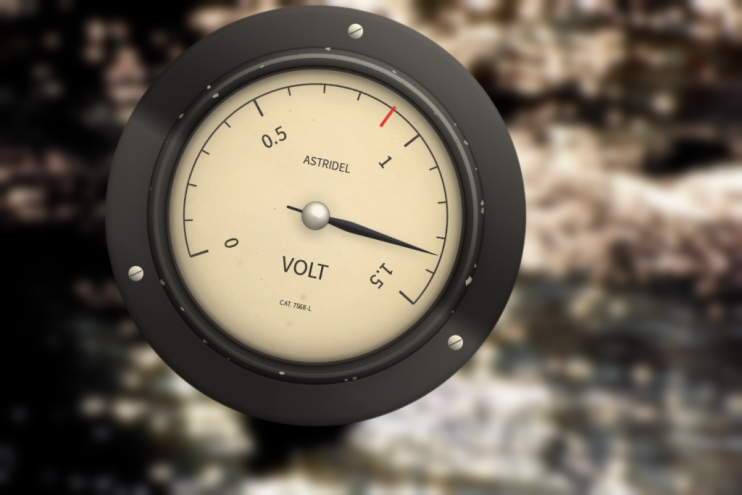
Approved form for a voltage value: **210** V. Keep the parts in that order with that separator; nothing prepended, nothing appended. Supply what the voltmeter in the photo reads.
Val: **1.35** V
